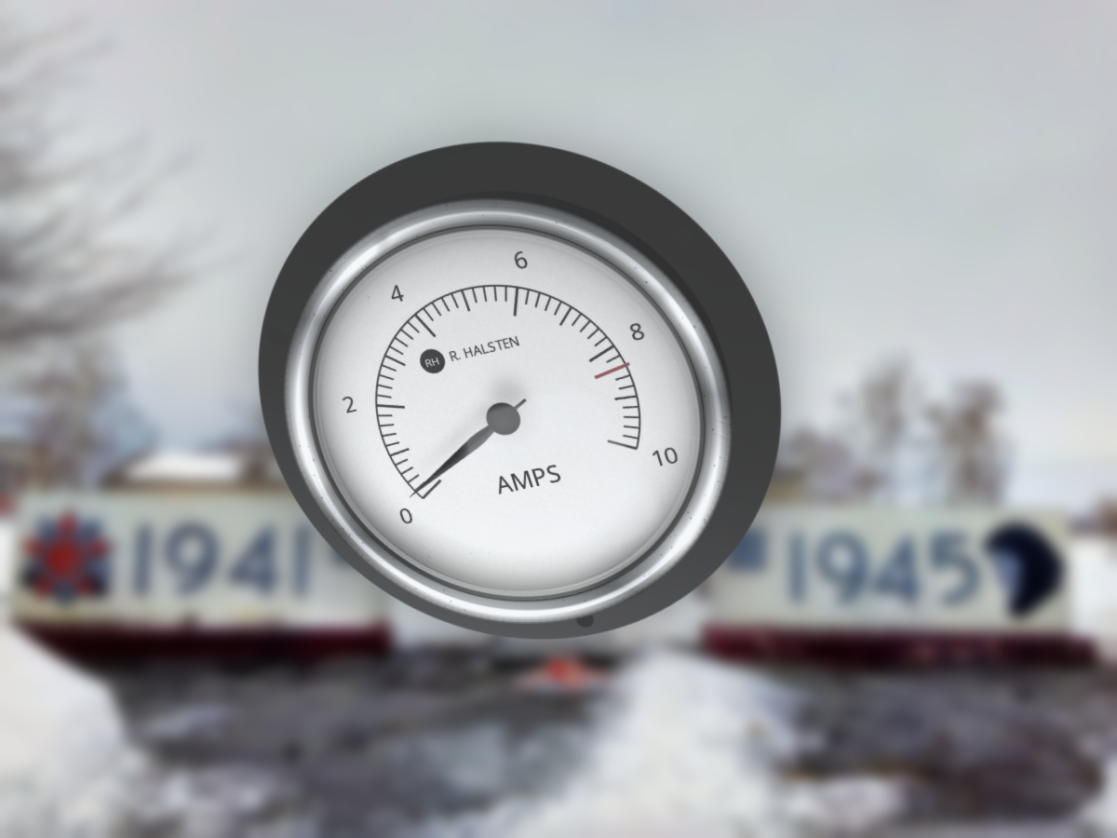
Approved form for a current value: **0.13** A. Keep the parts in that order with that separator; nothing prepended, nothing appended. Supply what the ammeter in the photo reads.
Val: **0.2** A
